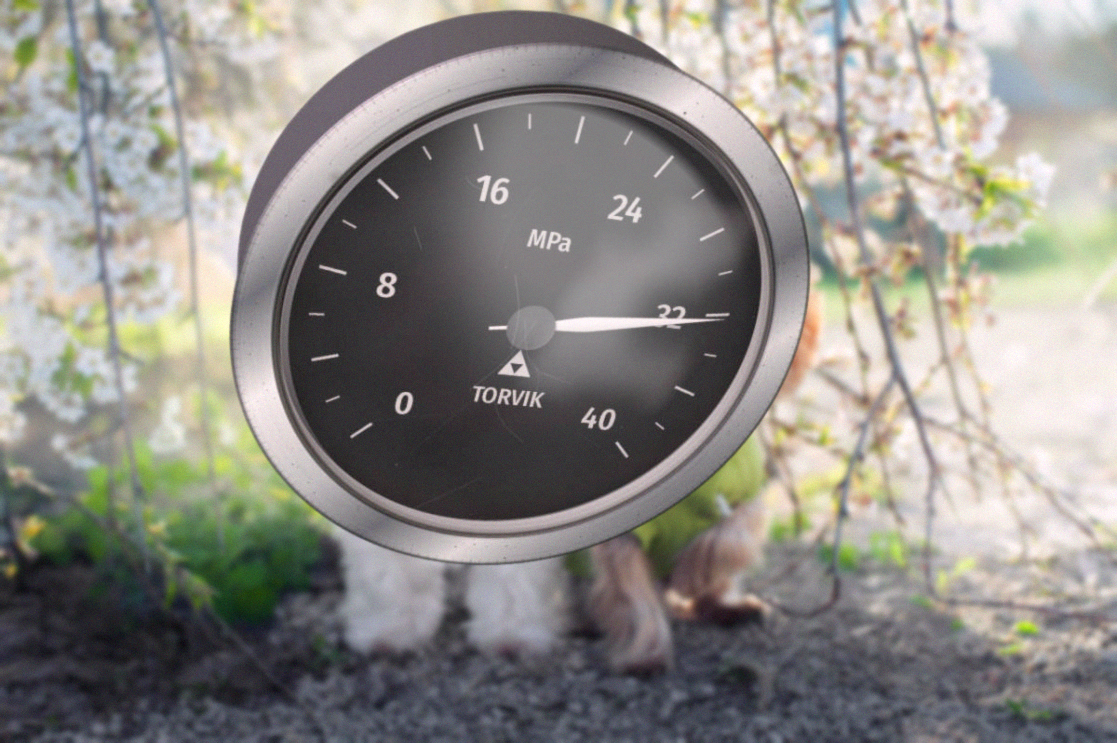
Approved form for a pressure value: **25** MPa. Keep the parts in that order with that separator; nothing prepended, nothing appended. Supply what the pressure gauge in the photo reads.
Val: **32** MPa
